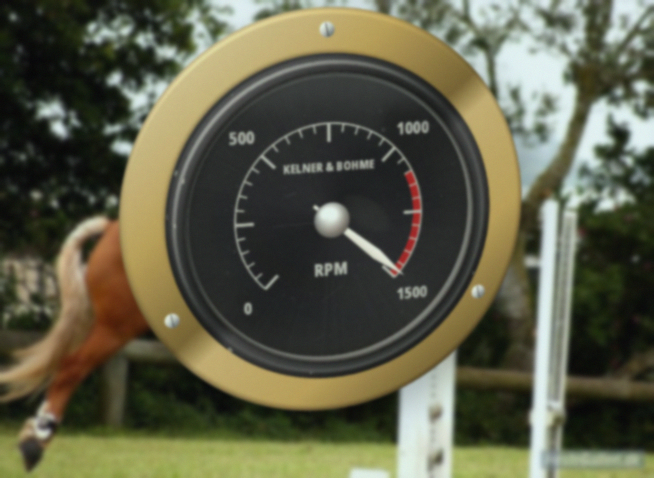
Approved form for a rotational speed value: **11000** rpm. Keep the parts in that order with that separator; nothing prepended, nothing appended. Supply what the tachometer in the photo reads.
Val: **1475** rpm
